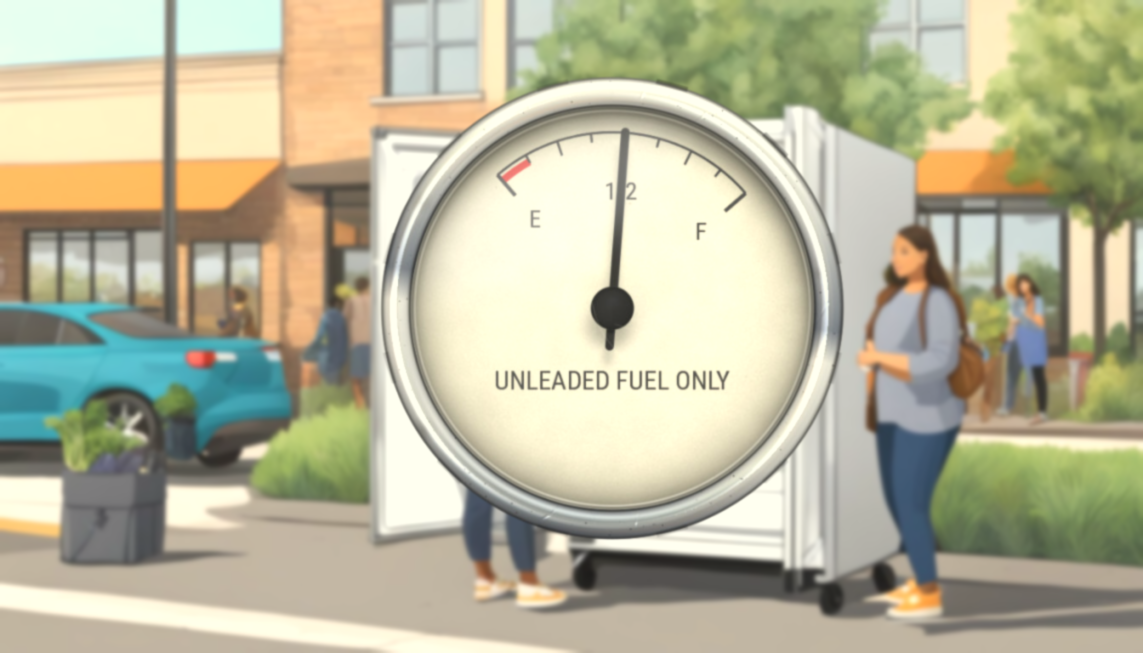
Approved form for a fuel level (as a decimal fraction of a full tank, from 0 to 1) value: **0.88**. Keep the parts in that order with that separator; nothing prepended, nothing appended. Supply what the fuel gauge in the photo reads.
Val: **0.5**
